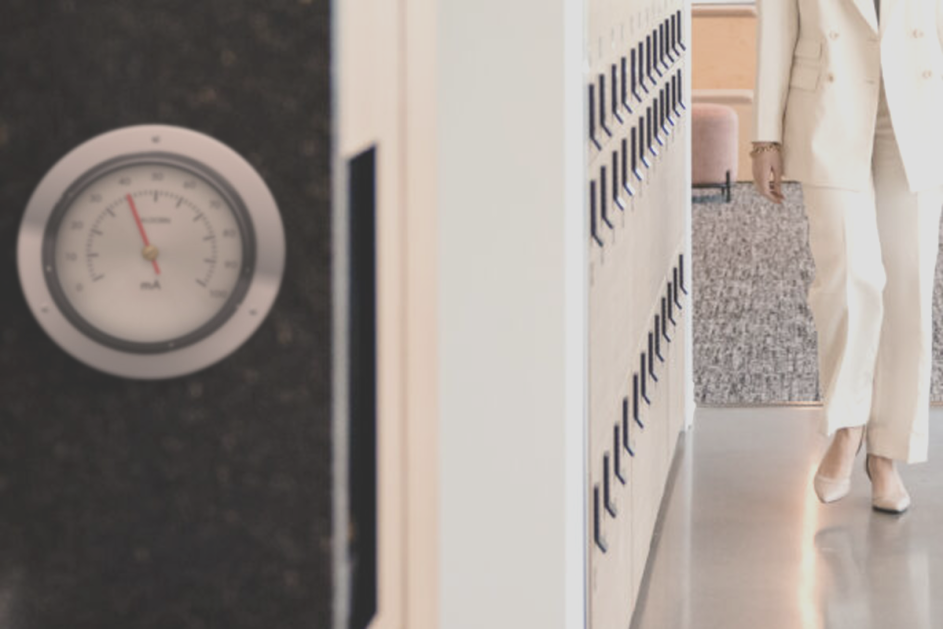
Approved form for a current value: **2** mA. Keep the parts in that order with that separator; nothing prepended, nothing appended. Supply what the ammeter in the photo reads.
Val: **40** mA
